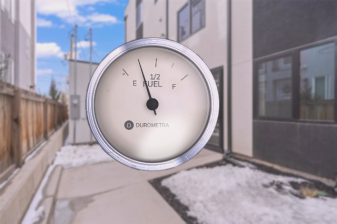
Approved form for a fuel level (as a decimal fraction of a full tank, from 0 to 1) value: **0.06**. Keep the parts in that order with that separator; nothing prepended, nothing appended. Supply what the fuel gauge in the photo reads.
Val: **0.25**
